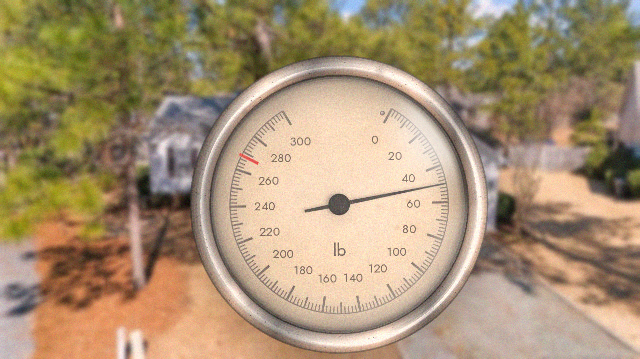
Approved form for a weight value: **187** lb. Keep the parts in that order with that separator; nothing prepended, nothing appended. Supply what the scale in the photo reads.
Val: **50** lb
